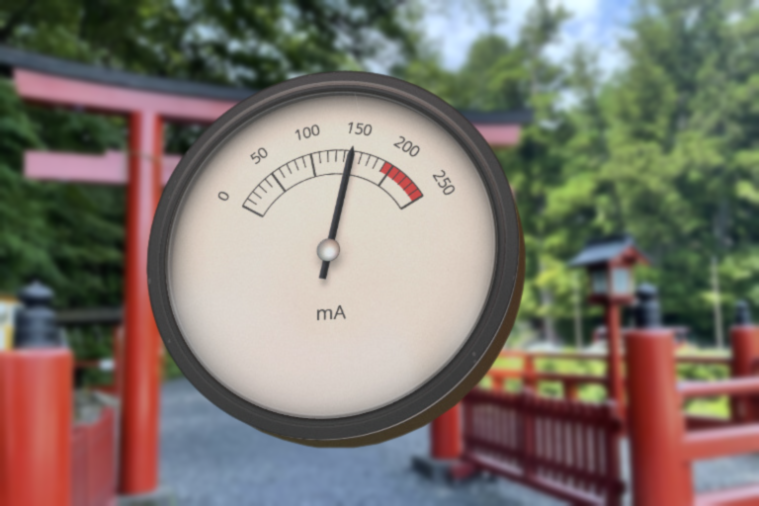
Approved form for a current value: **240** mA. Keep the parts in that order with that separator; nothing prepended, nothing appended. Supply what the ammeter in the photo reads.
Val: **150** mA
